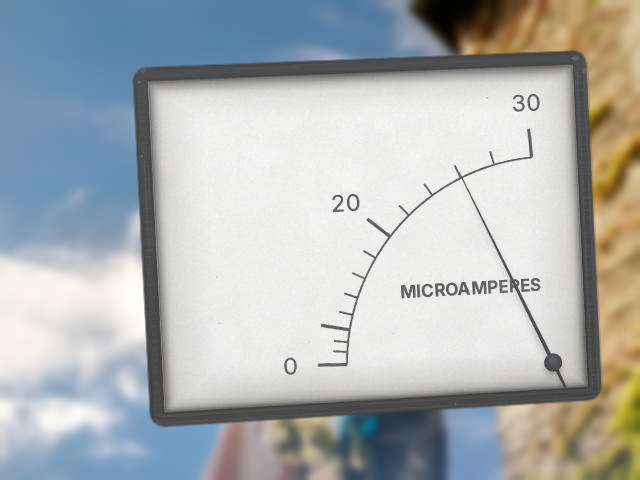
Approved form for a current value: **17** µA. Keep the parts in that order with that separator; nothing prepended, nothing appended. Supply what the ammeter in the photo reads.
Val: **26** µA
